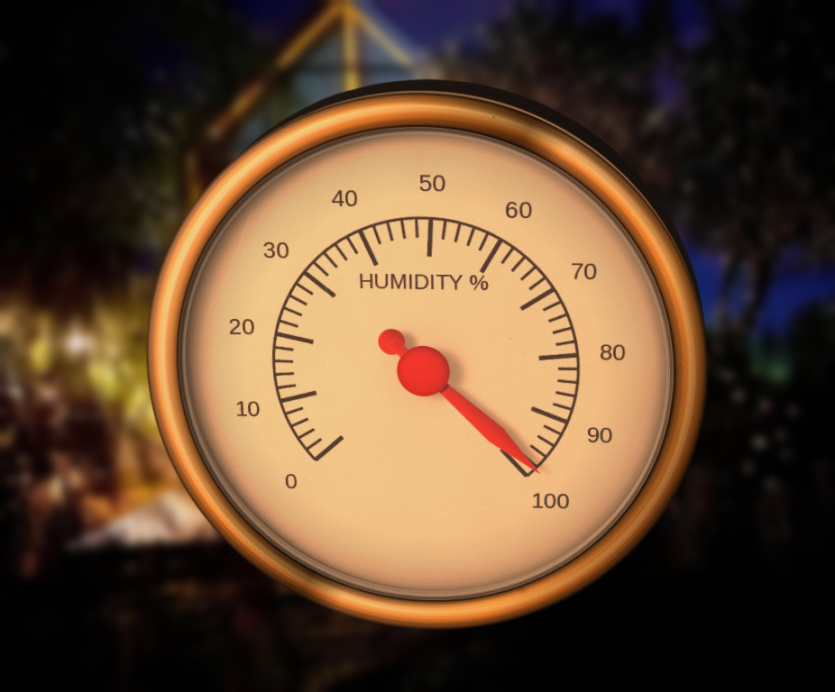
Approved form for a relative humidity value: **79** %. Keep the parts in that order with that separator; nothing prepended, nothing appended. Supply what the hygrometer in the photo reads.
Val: **98** %
